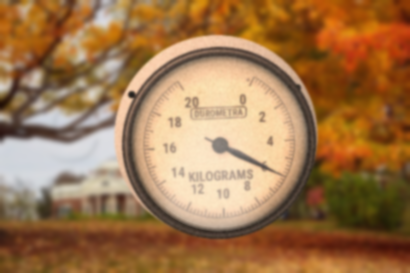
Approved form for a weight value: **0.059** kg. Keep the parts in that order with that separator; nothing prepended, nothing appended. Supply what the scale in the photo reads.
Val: **6** kg
